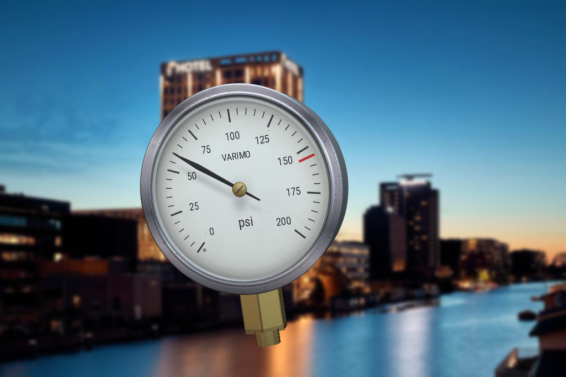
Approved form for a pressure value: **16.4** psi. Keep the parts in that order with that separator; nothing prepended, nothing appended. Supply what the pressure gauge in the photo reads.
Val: **60** psi
